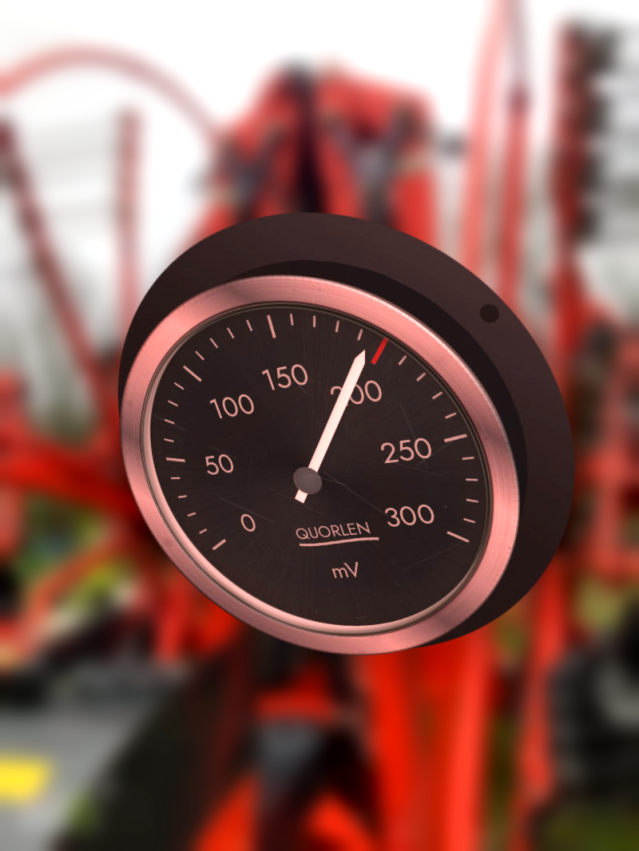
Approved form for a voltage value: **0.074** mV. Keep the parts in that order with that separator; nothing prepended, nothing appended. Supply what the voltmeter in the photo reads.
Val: **195** mV
